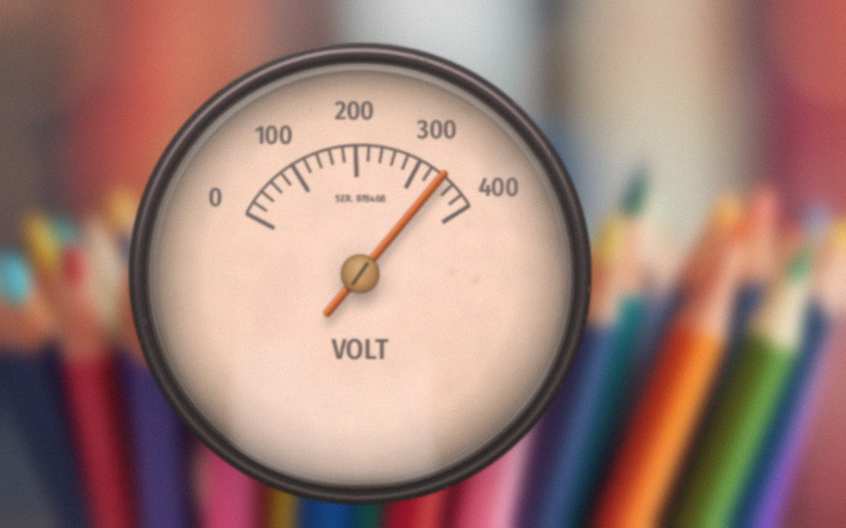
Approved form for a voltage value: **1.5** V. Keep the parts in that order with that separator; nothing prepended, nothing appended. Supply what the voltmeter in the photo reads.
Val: **340** V
